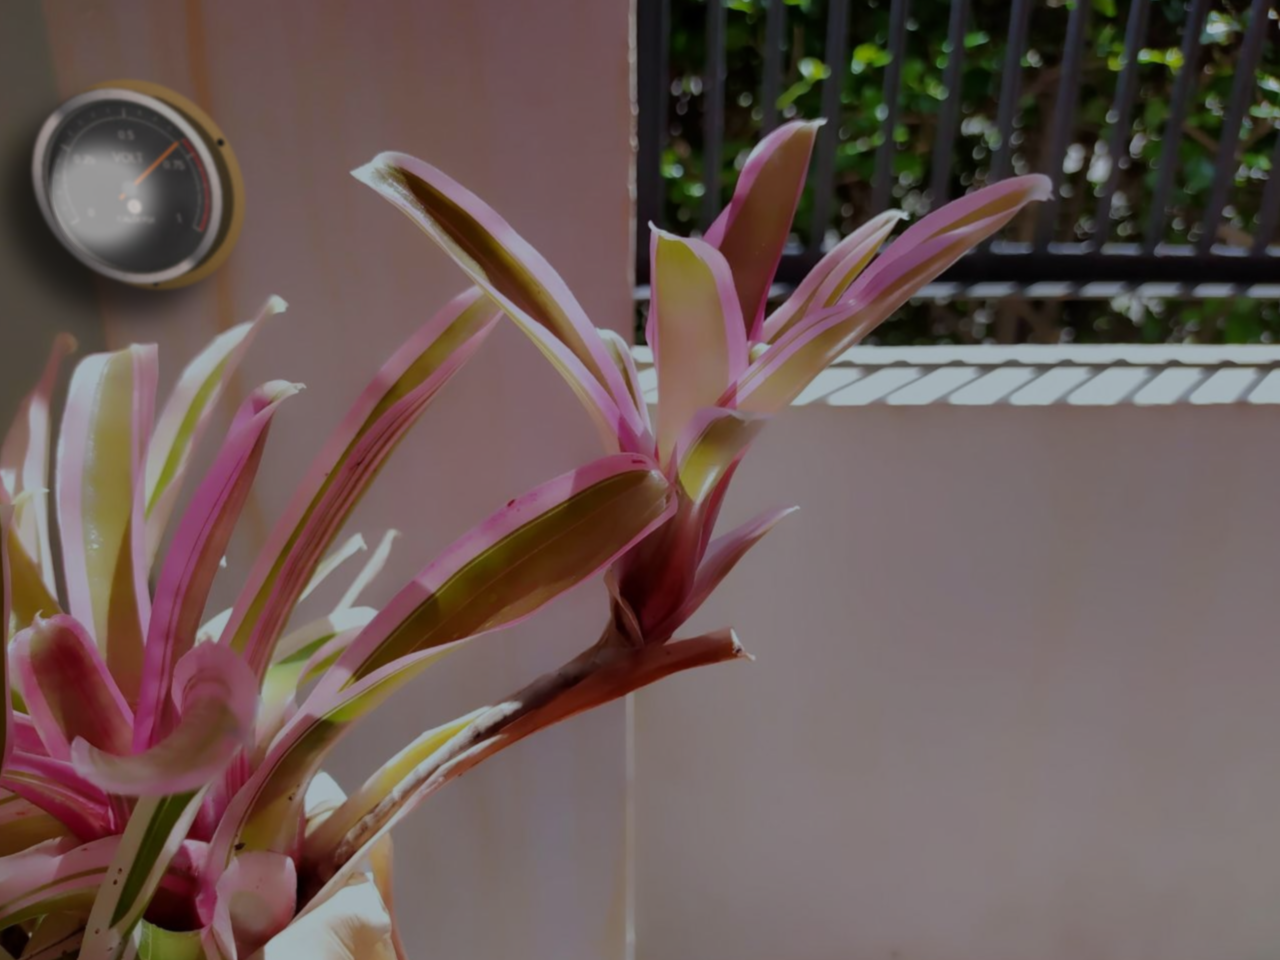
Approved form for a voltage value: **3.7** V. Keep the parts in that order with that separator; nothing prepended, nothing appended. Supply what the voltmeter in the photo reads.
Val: **0.7** V
